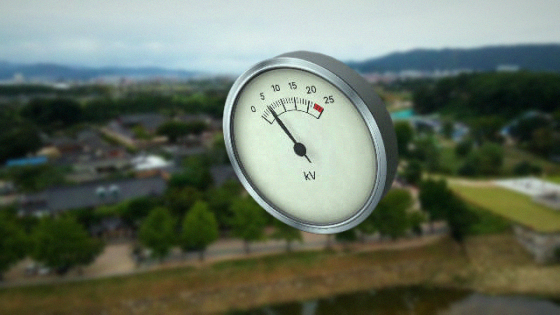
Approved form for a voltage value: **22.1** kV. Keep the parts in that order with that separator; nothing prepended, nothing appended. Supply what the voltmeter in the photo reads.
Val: **5** kV
